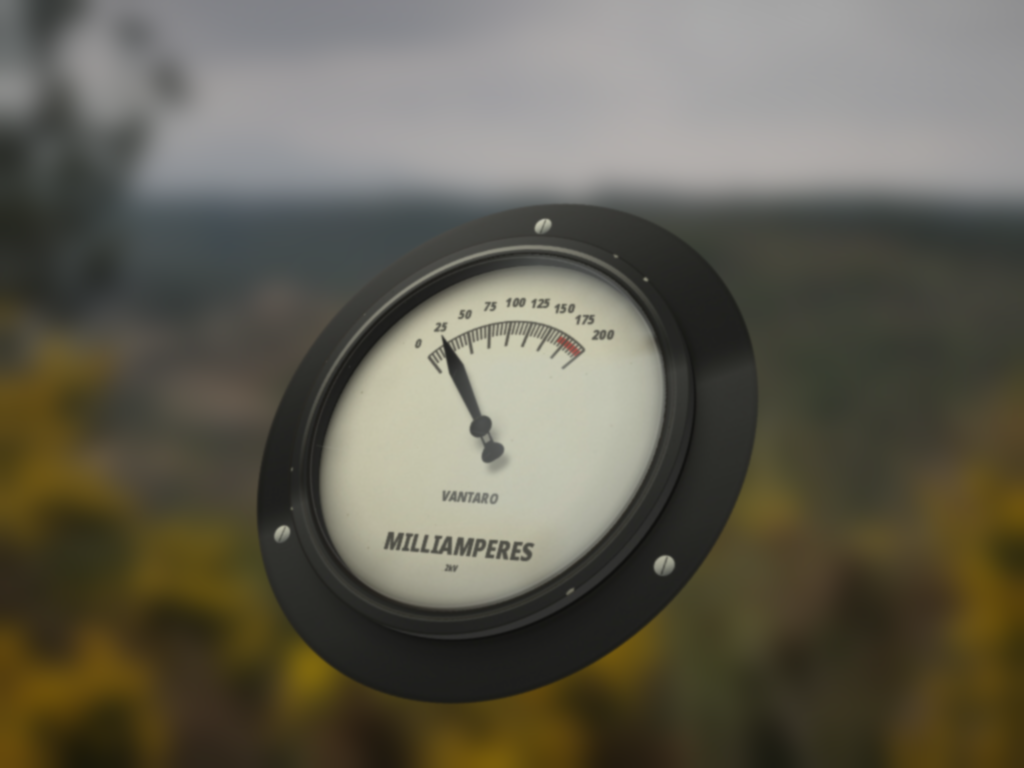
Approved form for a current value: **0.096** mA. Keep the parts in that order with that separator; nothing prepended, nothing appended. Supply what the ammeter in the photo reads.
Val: **25** mA
